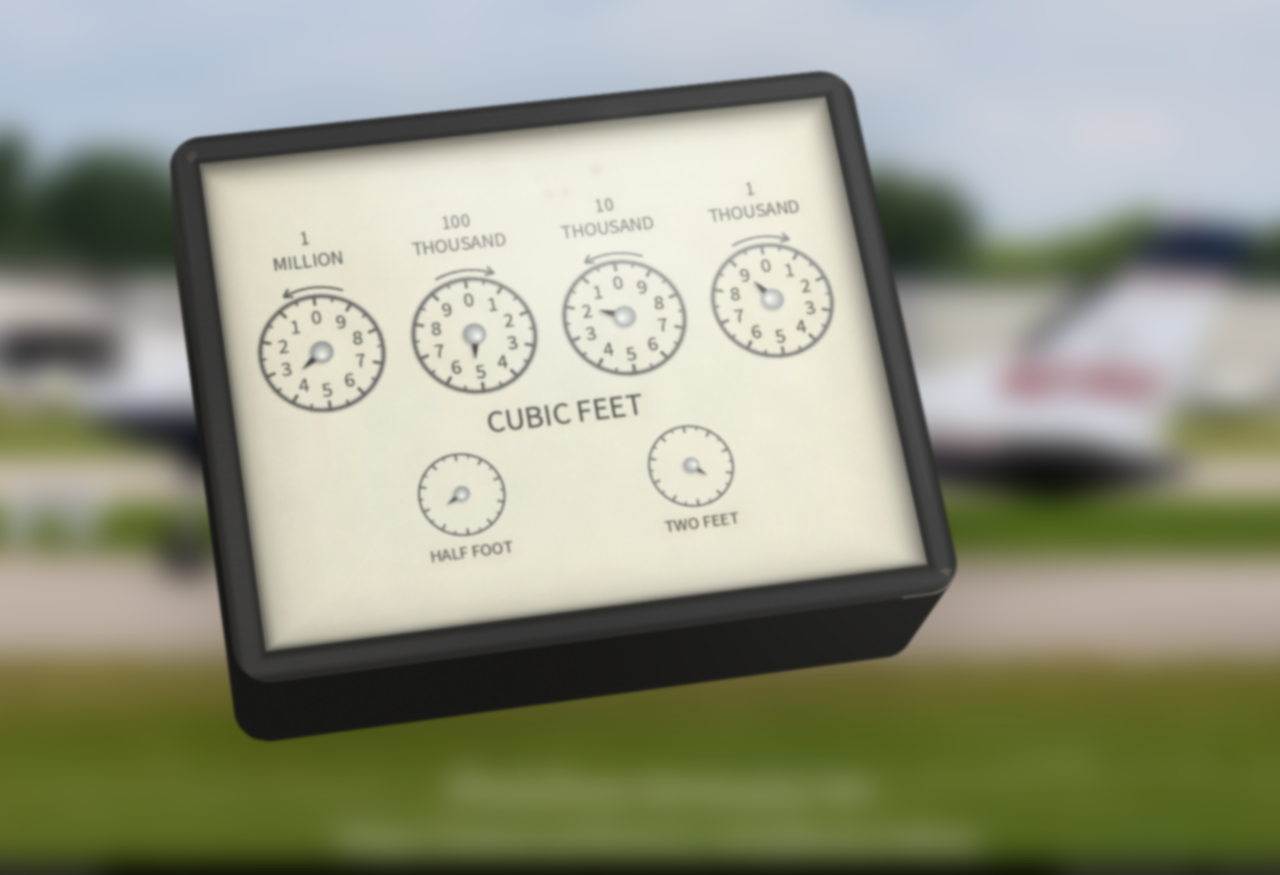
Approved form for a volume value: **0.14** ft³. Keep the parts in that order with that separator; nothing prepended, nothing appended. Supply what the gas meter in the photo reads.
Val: **351900** ft³
